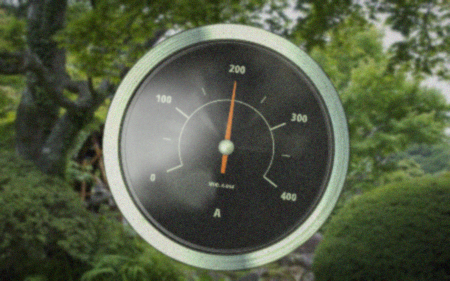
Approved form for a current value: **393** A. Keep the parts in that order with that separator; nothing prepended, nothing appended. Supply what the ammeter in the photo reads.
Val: **200** A
